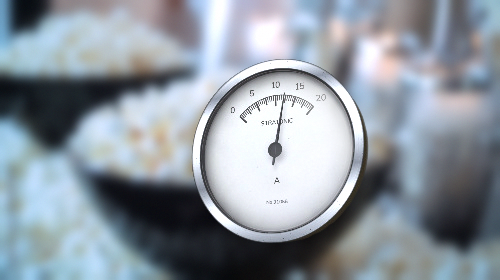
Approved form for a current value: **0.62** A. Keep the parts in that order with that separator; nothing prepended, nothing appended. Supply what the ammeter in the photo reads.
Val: **12.5** A
